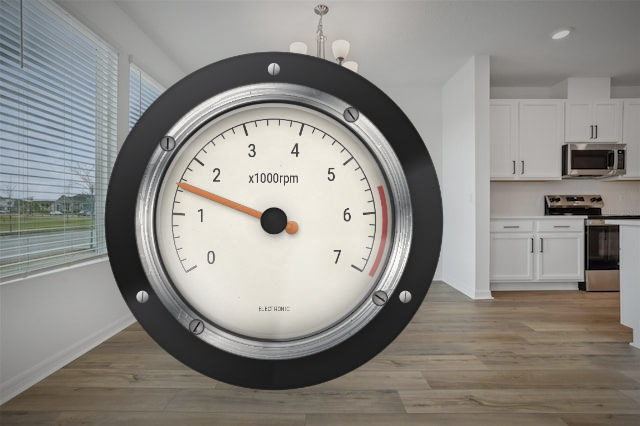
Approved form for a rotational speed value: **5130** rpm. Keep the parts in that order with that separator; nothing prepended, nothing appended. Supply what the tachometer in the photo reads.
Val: **1500** rpm
